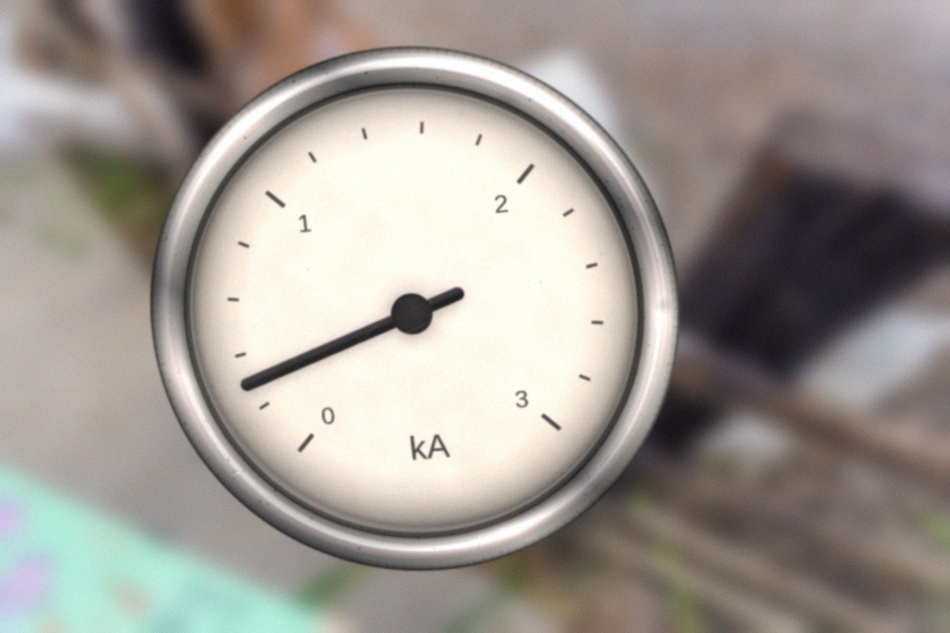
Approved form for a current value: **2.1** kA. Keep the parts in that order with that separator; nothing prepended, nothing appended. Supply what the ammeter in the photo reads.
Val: **0.3** kA
